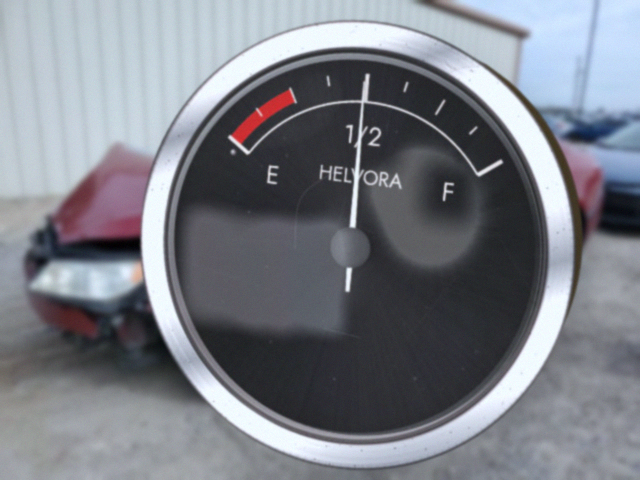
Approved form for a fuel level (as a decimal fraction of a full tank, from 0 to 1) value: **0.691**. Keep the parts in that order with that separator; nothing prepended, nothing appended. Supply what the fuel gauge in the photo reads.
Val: **0.5**
